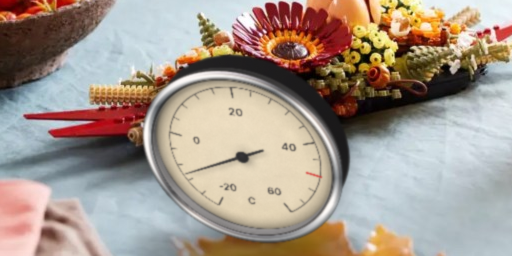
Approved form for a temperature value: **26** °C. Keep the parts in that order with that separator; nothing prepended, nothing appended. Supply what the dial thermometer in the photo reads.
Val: **-10** °C
